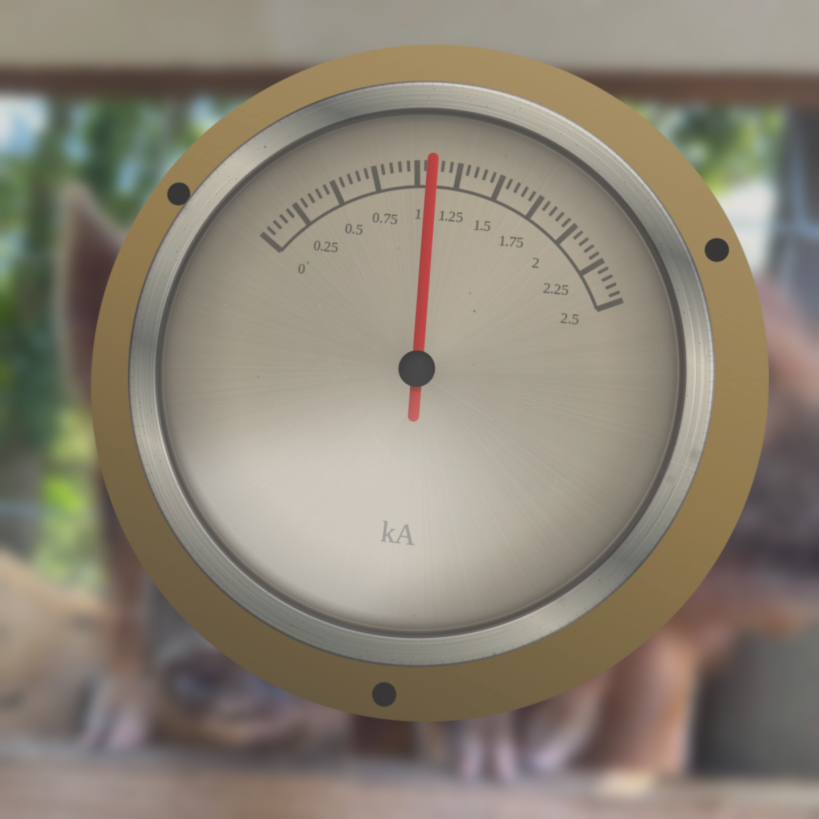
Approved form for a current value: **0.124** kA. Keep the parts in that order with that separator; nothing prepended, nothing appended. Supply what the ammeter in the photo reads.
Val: **1.1** kA
